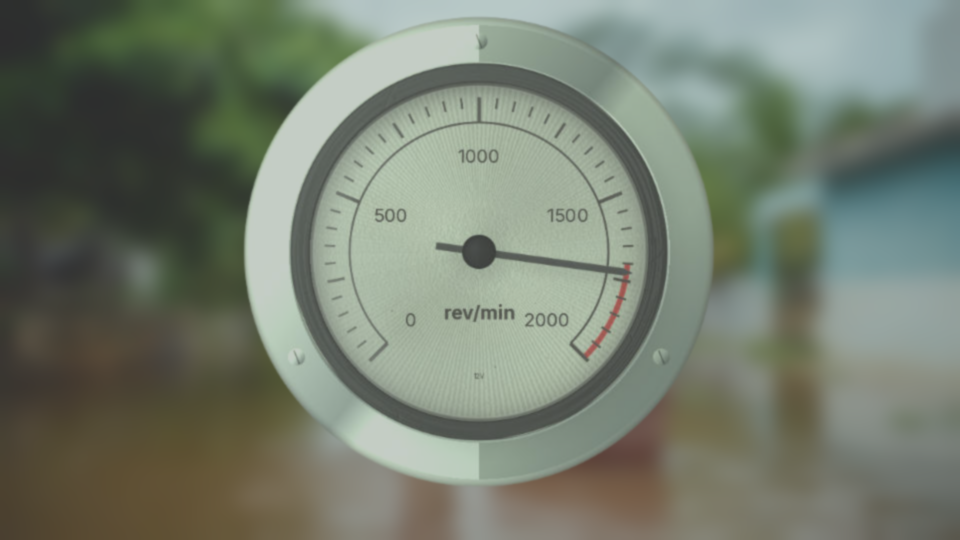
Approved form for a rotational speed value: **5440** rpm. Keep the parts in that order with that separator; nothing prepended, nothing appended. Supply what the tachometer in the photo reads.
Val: **1725** rpm
